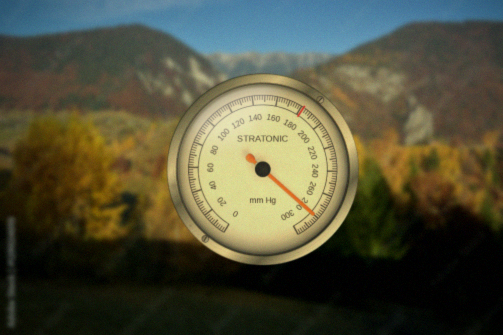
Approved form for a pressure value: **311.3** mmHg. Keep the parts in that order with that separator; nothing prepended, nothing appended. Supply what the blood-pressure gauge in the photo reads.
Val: **280** mmHg
